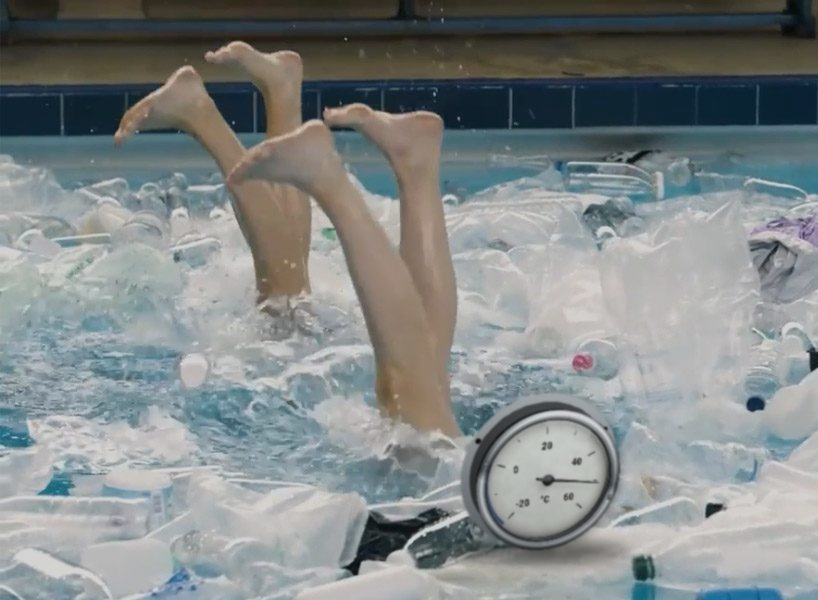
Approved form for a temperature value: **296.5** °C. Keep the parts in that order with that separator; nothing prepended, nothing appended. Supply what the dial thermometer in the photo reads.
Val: **50** °C
